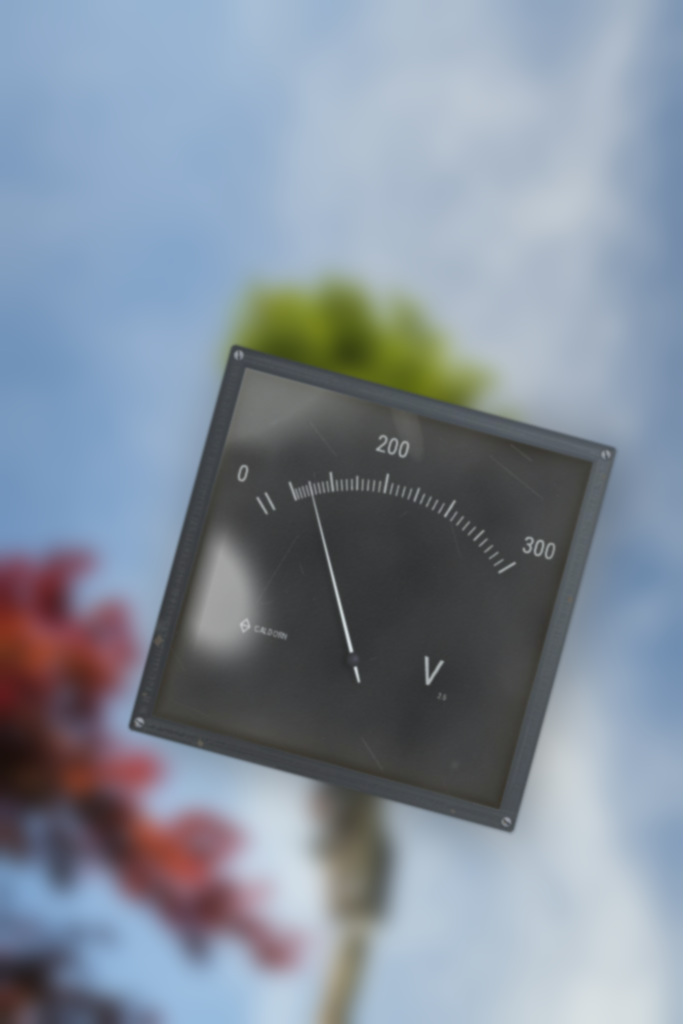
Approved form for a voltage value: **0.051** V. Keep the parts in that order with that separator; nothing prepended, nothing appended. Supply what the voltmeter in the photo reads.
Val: **125** V
